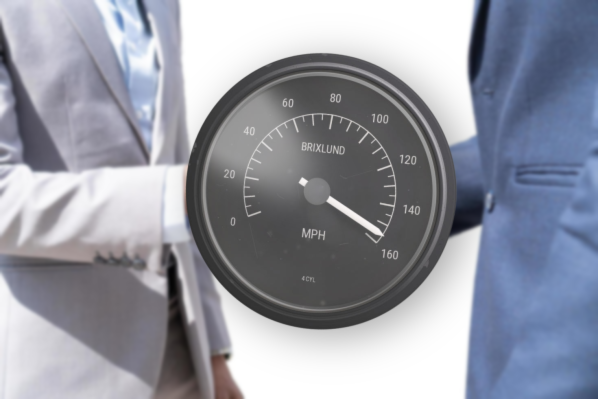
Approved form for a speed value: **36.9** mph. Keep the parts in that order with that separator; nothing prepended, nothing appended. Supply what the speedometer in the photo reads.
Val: **155** mph
